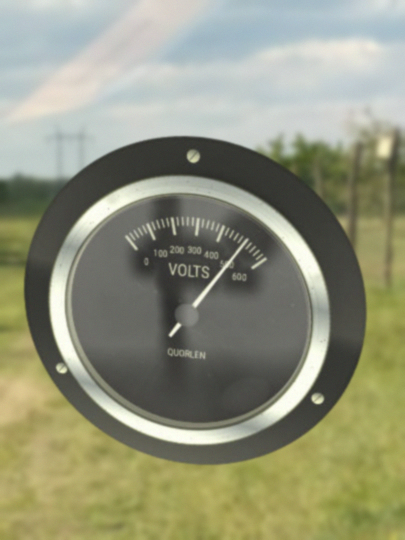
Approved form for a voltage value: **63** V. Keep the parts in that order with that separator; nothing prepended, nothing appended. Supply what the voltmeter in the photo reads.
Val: **500** V
